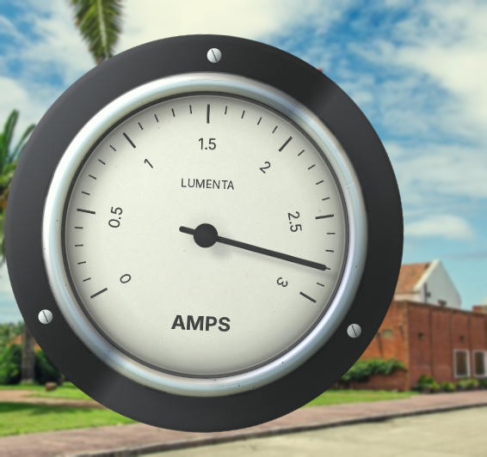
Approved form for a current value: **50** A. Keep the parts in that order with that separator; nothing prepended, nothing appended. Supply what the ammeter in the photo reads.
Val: **2.8** A
